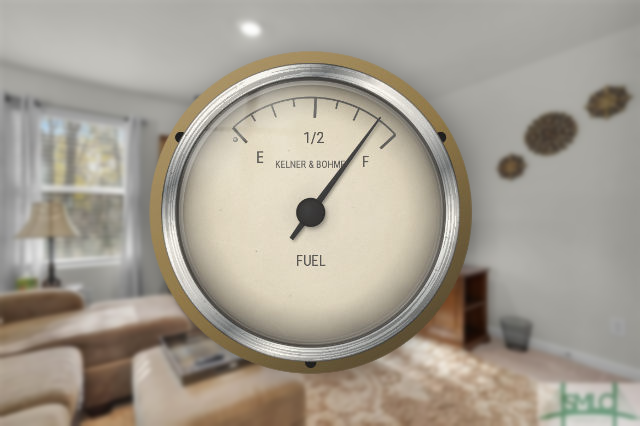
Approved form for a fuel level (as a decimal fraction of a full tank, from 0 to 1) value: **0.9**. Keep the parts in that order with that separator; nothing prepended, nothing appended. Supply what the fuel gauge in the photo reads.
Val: **0.875**
